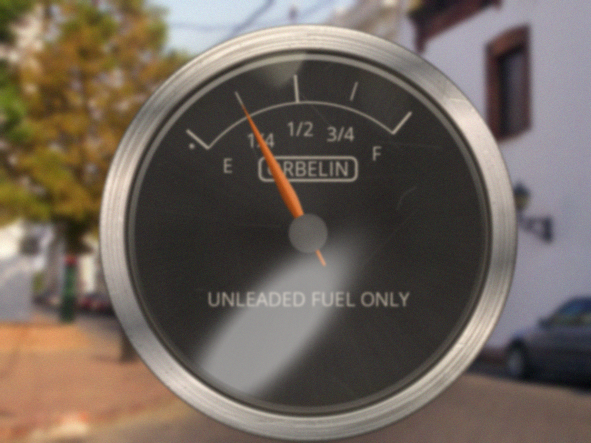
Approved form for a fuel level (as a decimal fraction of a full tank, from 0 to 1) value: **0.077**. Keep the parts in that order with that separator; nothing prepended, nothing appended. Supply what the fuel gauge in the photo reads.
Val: **0.25**
